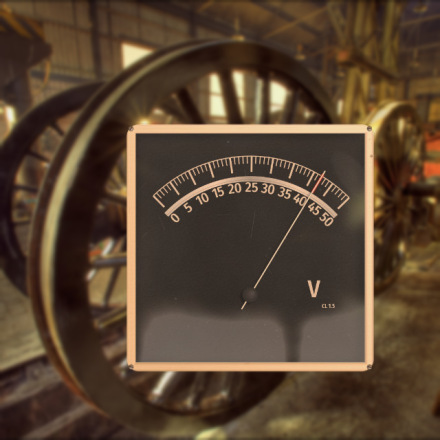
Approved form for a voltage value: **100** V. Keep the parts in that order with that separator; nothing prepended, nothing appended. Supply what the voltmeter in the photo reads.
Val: **42** V
